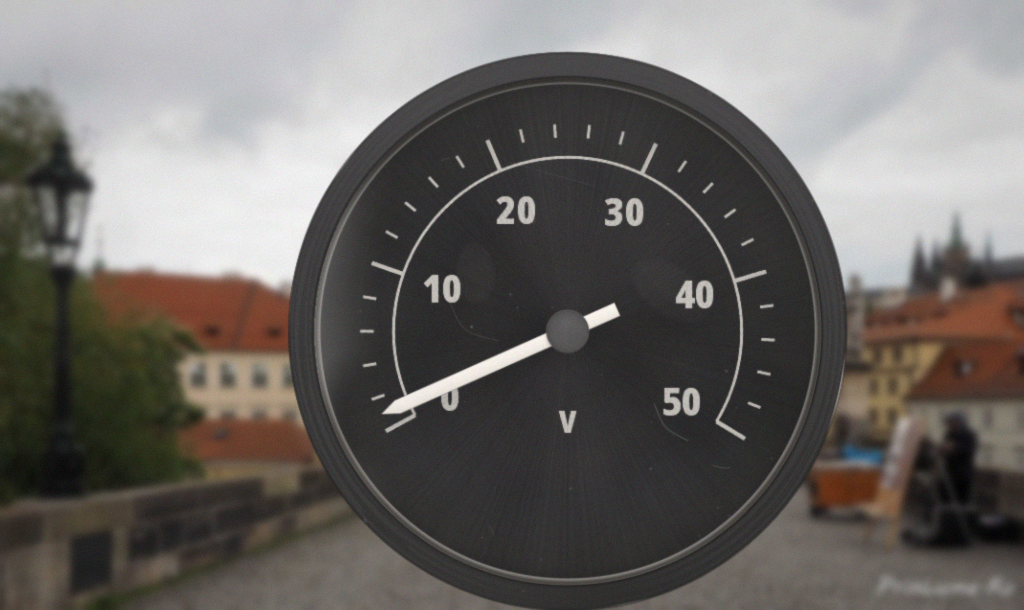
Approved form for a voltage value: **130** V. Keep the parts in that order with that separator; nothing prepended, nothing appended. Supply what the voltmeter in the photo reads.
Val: **1** V
